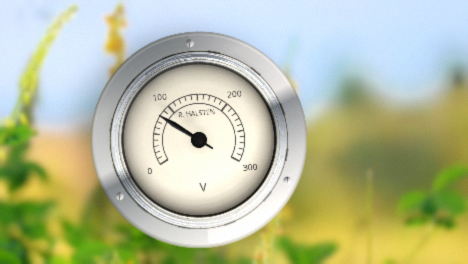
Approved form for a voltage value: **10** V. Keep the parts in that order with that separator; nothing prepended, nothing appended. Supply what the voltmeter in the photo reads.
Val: **80** V
